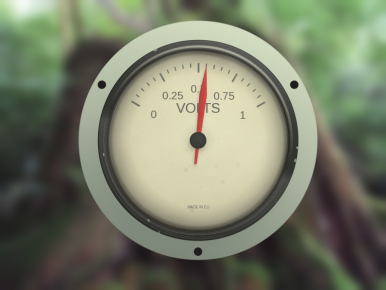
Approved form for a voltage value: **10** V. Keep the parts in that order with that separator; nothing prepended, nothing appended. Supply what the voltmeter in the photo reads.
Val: **0.55** V
